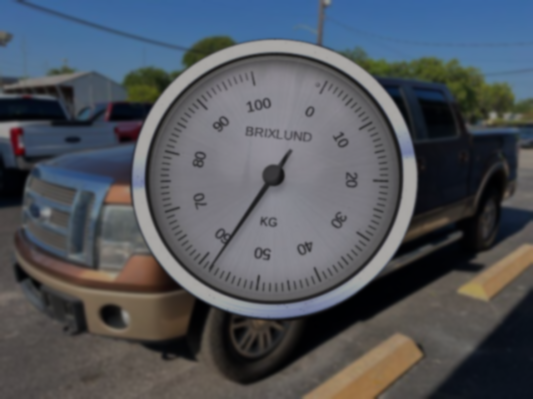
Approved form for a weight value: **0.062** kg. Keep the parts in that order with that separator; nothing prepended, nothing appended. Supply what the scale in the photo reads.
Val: **58** kg
